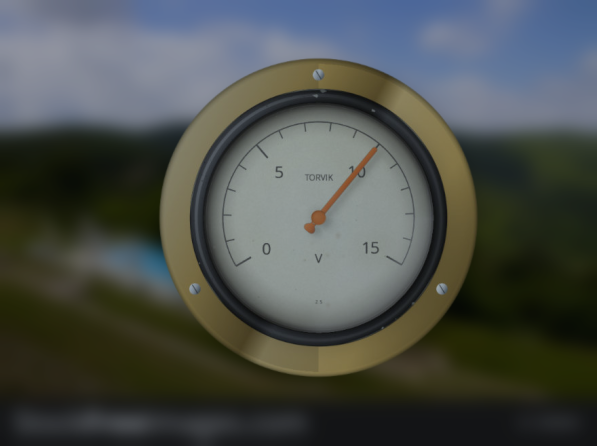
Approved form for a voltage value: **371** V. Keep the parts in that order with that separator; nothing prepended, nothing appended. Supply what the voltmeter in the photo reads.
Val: **10** V
